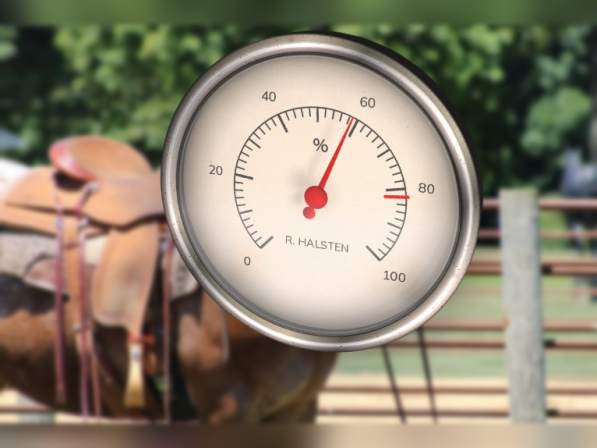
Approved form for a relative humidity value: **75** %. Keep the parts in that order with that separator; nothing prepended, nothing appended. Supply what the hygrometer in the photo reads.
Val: **59** %
